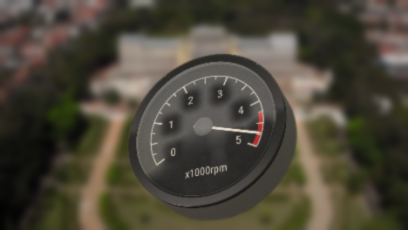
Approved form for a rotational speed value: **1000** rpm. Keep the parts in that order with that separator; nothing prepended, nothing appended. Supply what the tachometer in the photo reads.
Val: **4750** rpm
